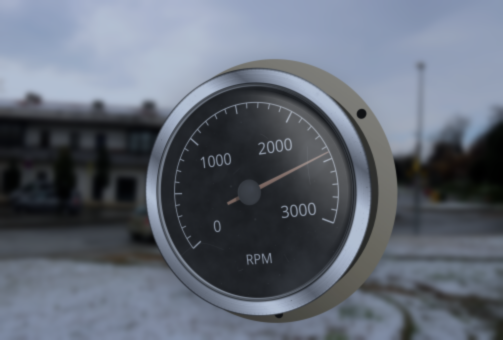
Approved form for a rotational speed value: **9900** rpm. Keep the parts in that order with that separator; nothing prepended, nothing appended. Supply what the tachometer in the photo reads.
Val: **2450** rpm
